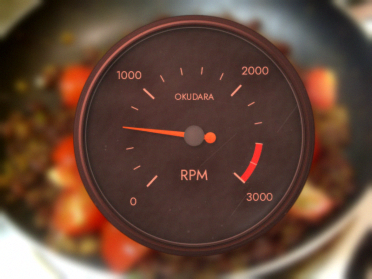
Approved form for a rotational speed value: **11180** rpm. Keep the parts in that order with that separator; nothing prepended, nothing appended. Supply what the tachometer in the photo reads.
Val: **600** rpm
